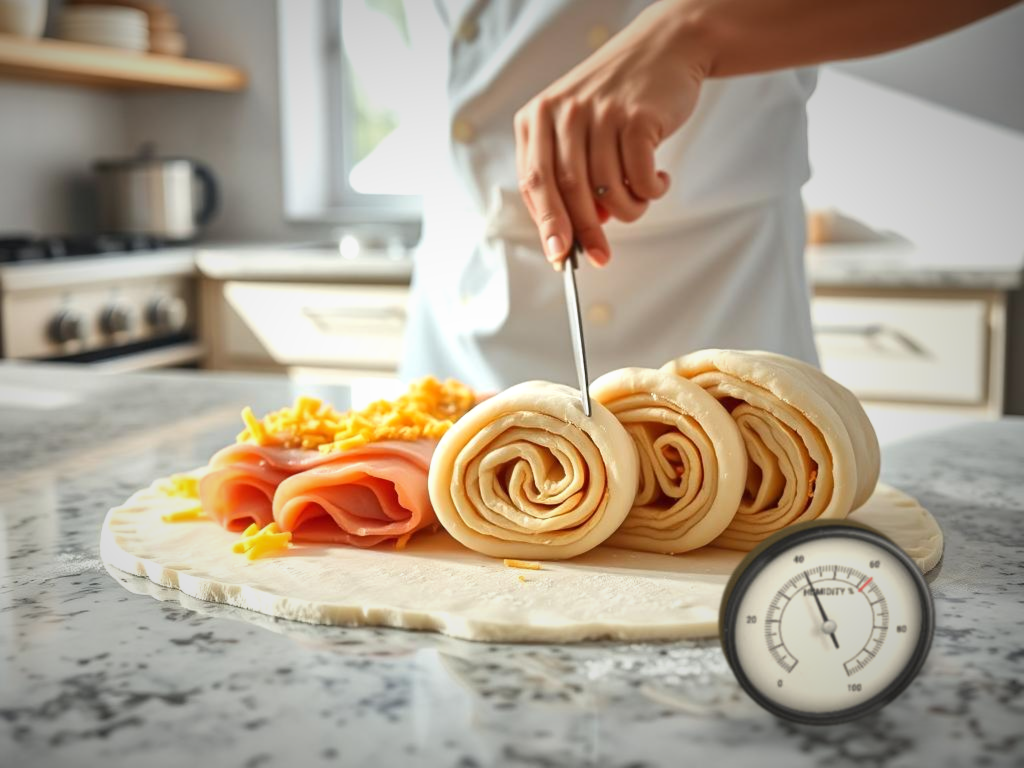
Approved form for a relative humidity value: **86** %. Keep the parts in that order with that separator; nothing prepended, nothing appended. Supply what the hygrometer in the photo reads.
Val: **40** %
